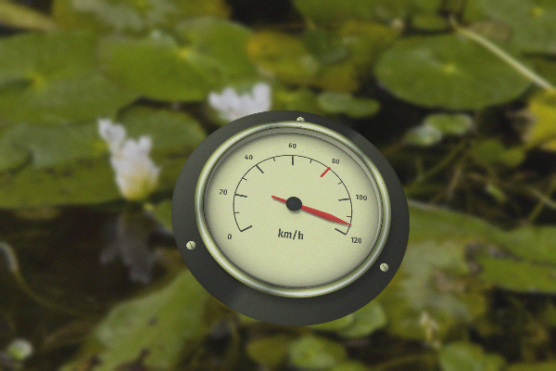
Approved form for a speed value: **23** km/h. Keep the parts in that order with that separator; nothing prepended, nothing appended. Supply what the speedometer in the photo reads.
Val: **115** km/h
